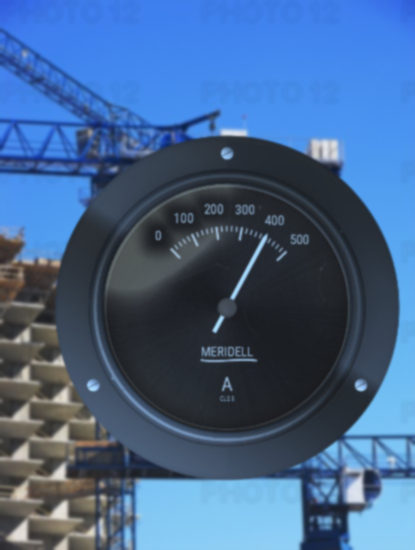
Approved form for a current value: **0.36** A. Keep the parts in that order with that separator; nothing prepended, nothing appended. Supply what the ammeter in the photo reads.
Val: **400** A
